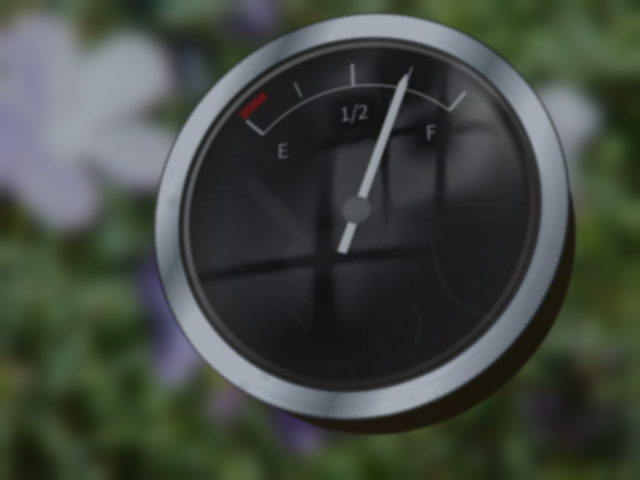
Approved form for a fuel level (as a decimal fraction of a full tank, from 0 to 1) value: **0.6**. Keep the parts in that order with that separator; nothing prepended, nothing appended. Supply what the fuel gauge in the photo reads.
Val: **0.75**
